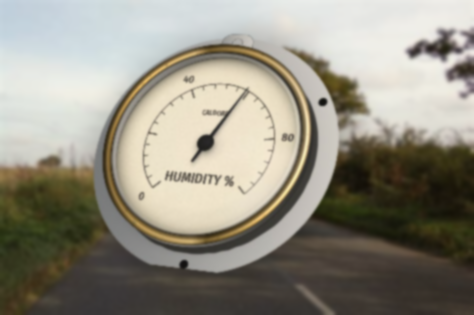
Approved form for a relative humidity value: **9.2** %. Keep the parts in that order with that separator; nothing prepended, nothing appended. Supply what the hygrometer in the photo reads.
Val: **60** %
